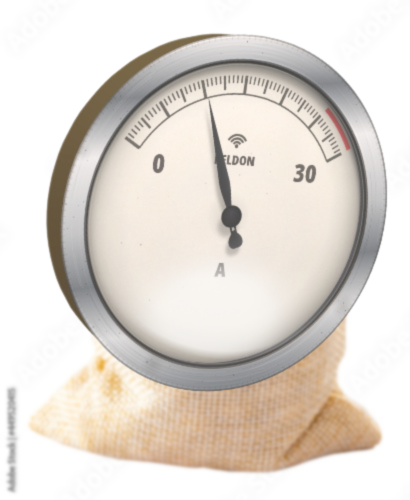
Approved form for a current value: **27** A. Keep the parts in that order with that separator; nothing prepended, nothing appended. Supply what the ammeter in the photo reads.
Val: **10** A
